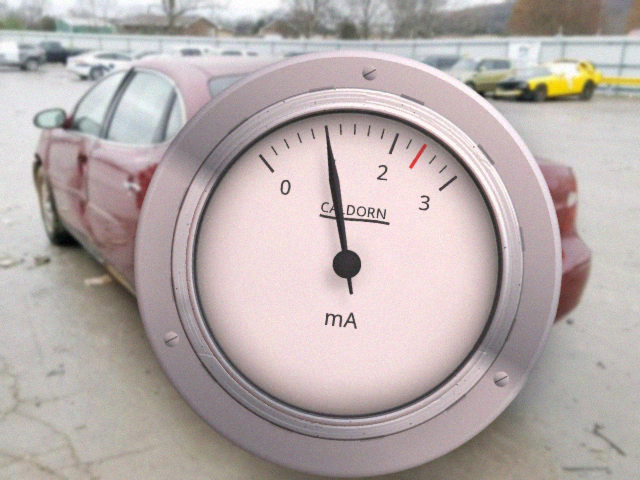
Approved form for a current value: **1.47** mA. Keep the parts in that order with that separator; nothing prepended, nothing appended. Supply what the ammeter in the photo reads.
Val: **1** mA
